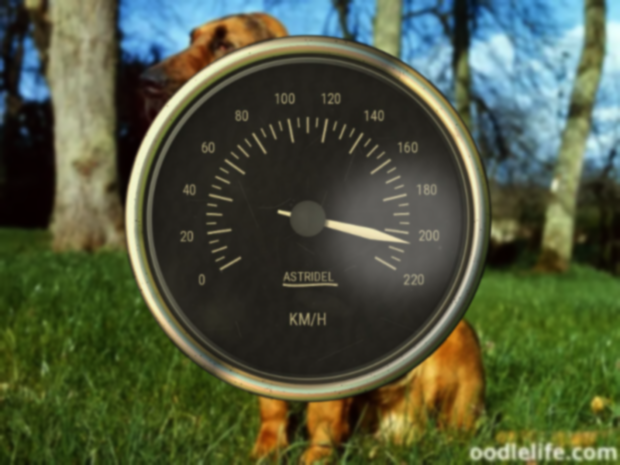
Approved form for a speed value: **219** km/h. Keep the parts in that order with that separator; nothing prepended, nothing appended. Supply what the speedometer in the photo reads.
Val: **205** km/h
